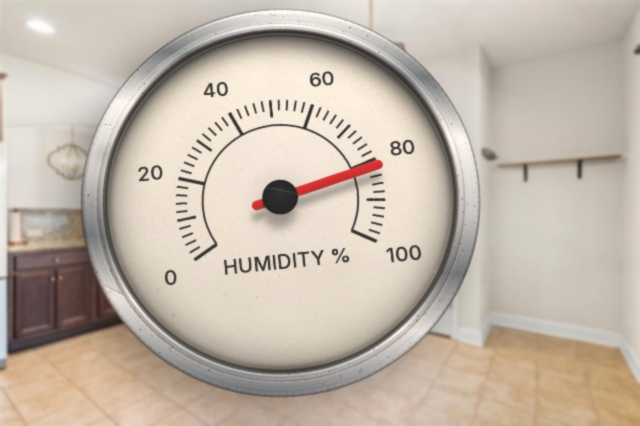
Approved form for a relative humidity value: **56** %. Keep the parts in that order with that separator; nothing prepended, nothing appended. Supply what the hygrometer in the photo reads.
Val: **82** %
